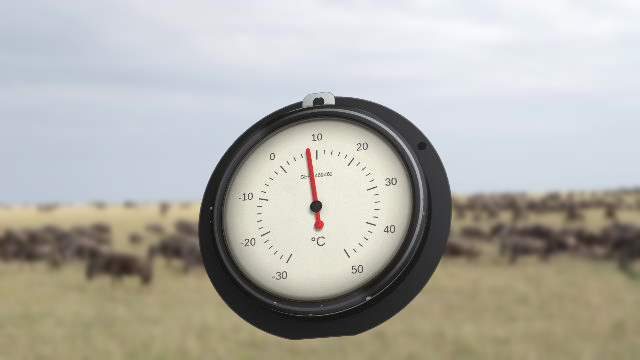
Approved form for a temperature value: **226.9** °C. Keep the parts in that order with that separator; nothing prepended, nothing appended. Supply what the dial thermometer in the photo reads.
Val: **8** °C
